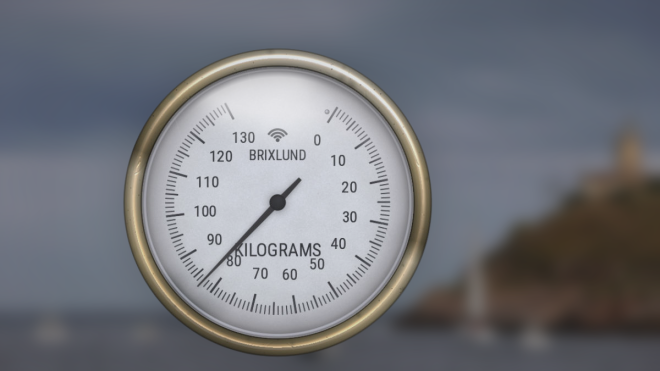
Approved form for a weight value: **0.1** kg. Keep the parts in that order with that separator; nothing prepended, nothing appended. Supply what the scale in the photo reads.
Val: **83** kg
